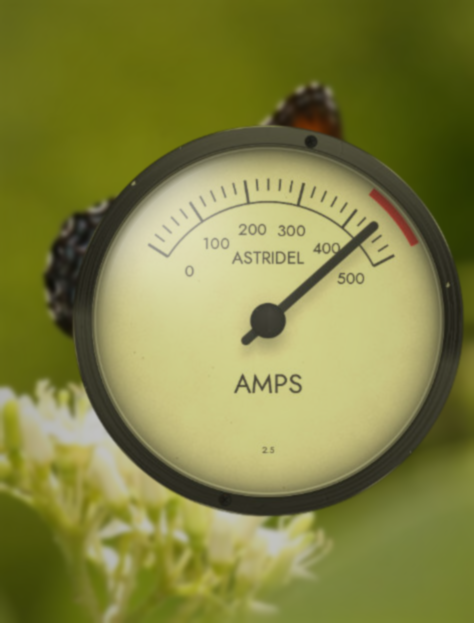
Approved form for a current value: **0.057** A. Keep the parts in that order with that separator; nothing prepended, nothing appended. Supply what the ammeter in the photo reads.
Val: **440** A
